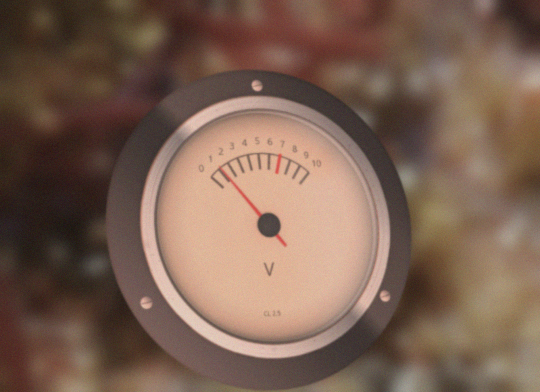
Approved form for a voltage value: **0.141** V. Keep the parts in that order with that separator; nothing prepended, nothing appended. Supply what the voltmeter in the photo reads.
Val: **1** V
